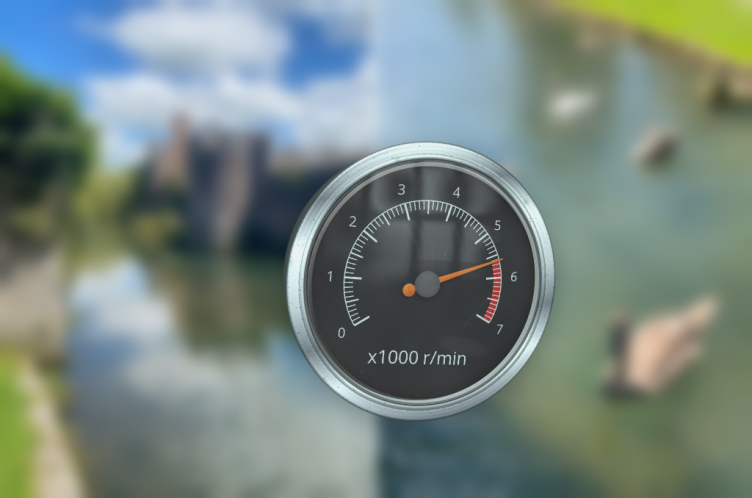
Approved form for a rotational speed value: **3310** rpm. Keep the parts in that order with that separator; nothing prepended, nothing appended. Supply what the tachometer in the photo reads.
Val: **5600** rpm
